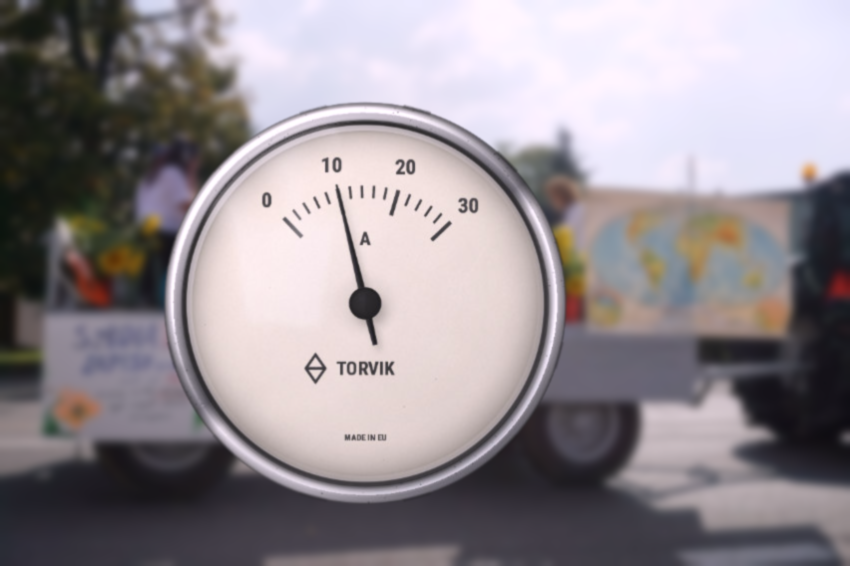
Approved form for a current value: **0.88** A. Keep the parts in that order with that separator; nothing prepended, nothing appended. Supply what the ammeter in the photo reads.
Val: **10** A
